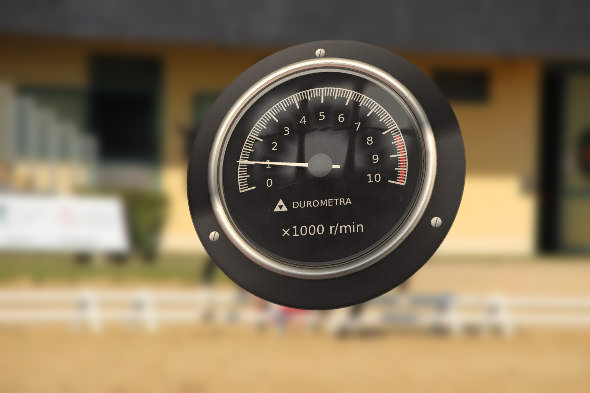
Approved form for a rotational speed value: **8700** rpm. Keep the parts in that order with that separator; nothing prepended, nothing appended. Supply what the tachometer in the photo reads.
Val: **1000** rpm
